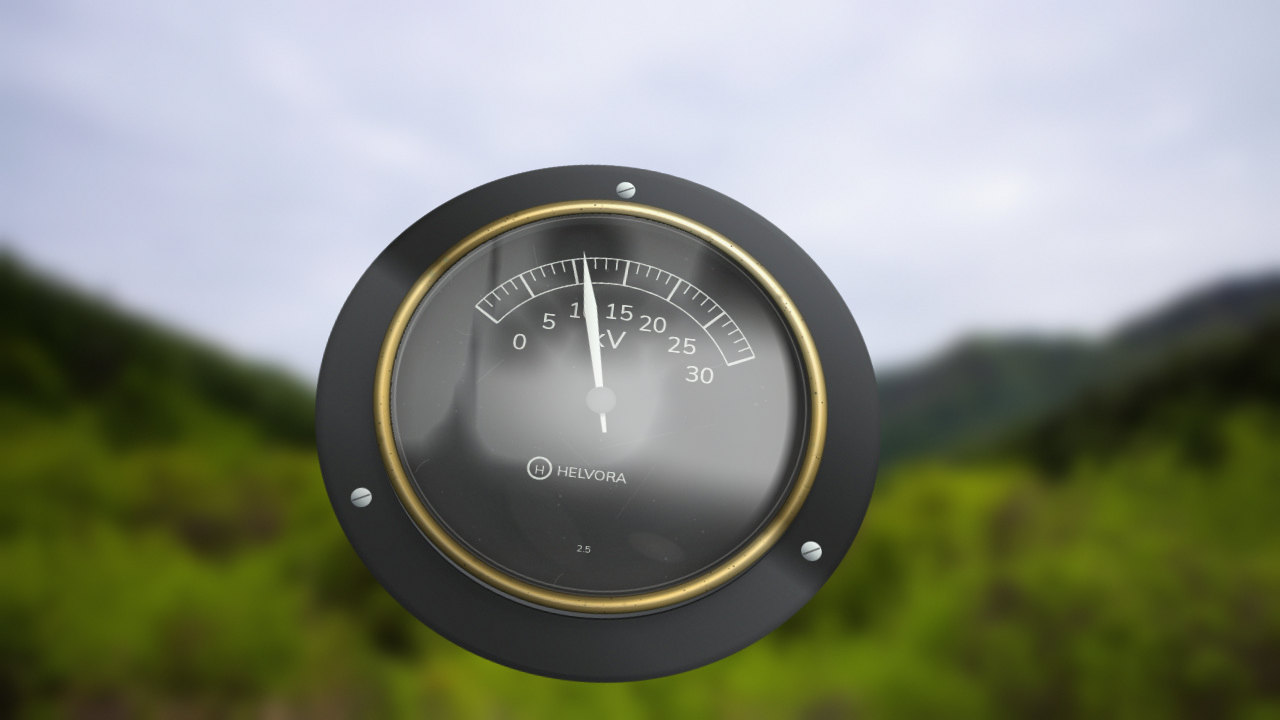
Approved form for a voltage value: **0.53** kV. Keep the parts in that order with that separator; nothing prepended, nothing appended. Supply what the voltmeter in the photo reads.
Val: **11** kV
